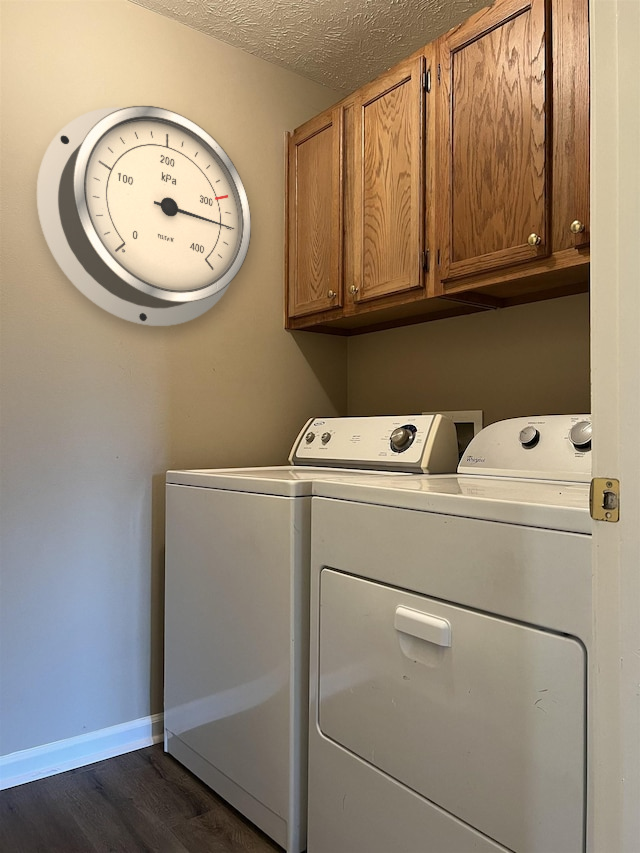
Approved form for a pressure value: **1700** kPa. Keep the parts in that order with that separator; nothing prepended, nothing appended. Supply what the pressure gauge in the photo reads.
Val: **340** kPa
